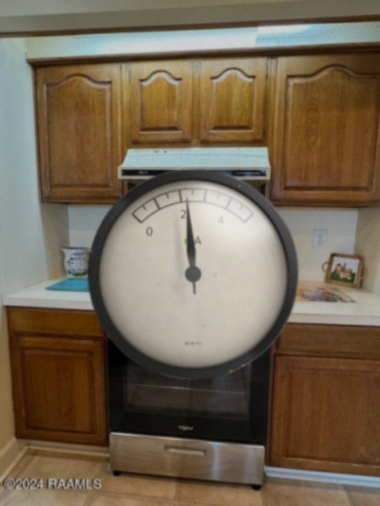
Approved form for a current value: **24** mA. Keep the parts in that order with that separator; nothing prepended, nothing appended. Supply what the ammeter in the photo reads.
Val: **2.25** mA
